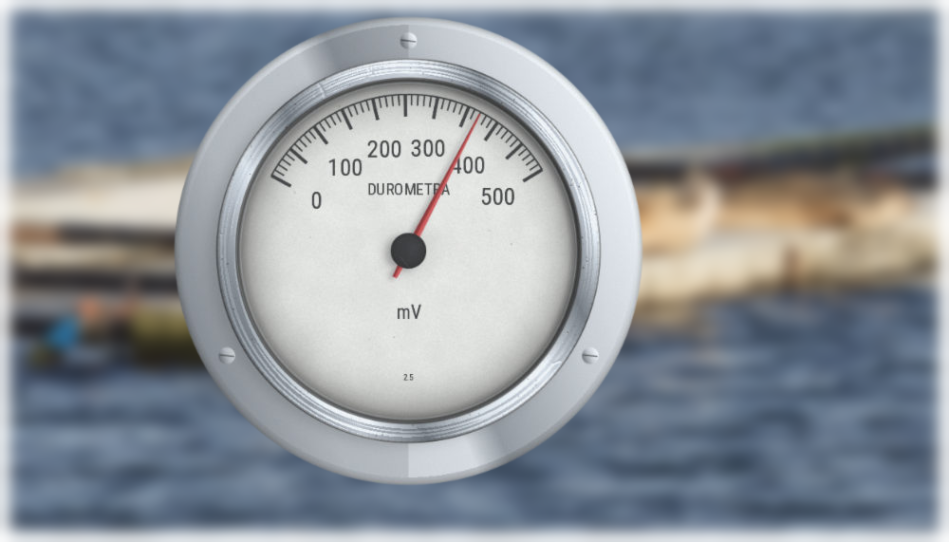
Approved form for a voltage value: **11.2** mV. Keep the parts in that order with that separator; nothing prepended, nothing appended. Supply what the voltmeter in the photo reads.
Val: **370** mV
